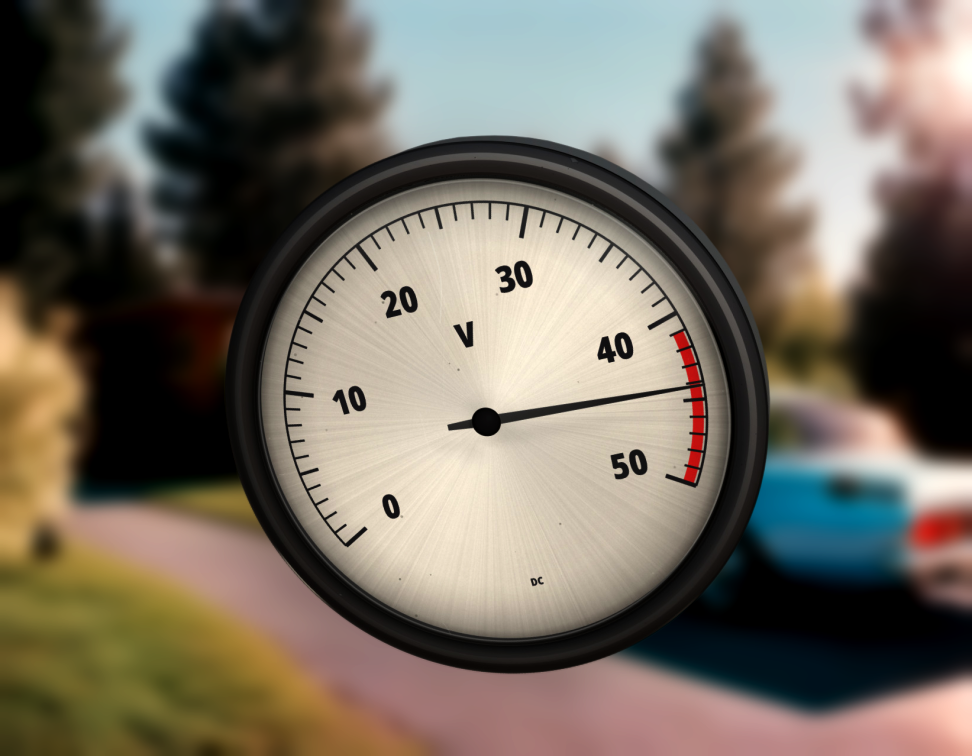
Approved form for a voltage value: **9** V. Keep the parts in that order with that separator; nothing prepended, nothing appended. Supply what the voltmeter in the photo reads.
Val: **44** V
